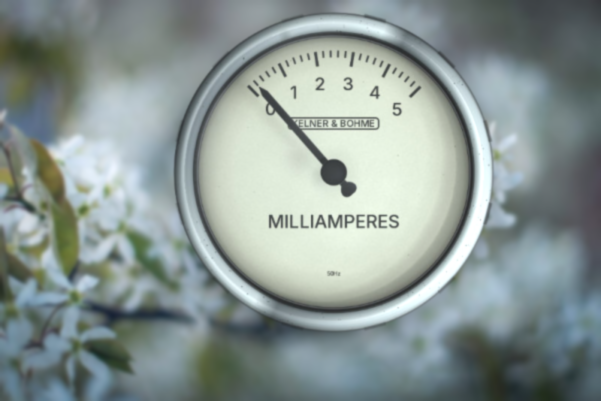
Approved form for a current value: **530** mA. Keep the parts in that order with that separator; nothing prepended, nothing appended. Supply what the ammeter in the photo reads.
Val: **0.2** mA
